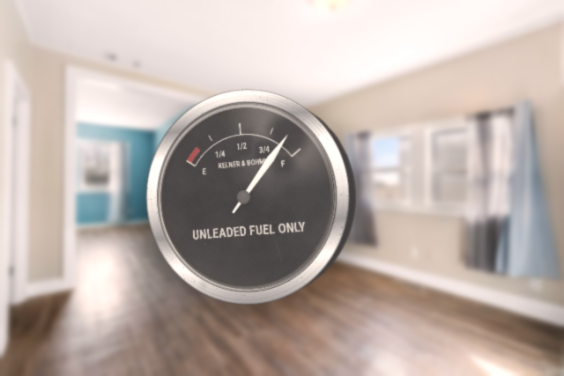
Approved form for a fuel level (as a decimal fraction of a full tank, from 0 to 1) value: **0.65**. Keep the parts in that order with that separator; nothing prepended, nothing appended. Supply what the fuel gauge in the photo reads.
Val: **0.875**
